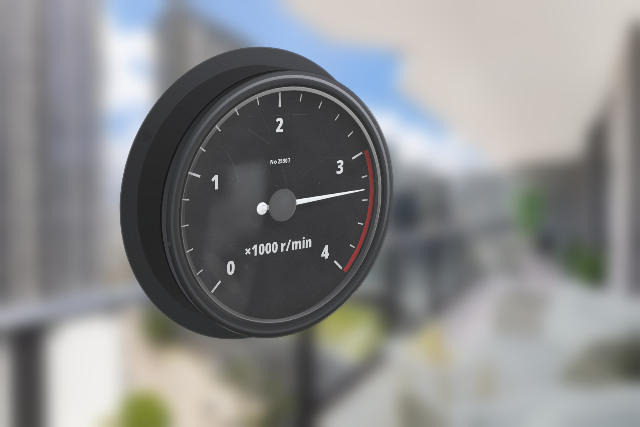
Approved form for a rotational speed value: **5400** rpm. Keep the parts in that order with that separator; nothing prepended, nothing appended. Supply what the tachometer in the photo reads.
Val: **3300** rpm
